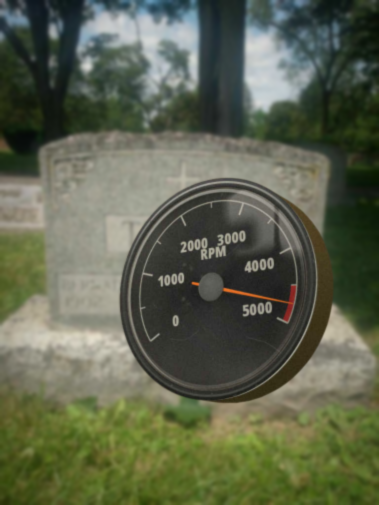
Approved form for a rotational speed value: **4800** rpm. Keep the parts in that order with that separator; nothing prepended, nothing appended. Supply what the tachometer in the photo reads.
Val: **4750** rpm
